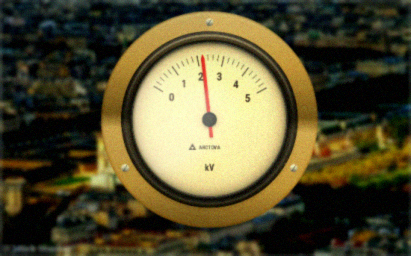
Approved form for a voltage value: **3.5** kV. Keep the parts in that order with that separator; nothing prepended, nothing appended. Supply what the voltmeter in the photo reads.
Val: **2.2** kV
